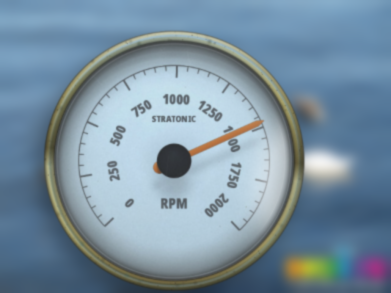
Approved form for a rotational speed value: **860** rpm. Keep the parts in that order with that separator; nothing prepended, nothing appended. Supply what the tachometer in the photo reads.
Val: **1475** rpm
